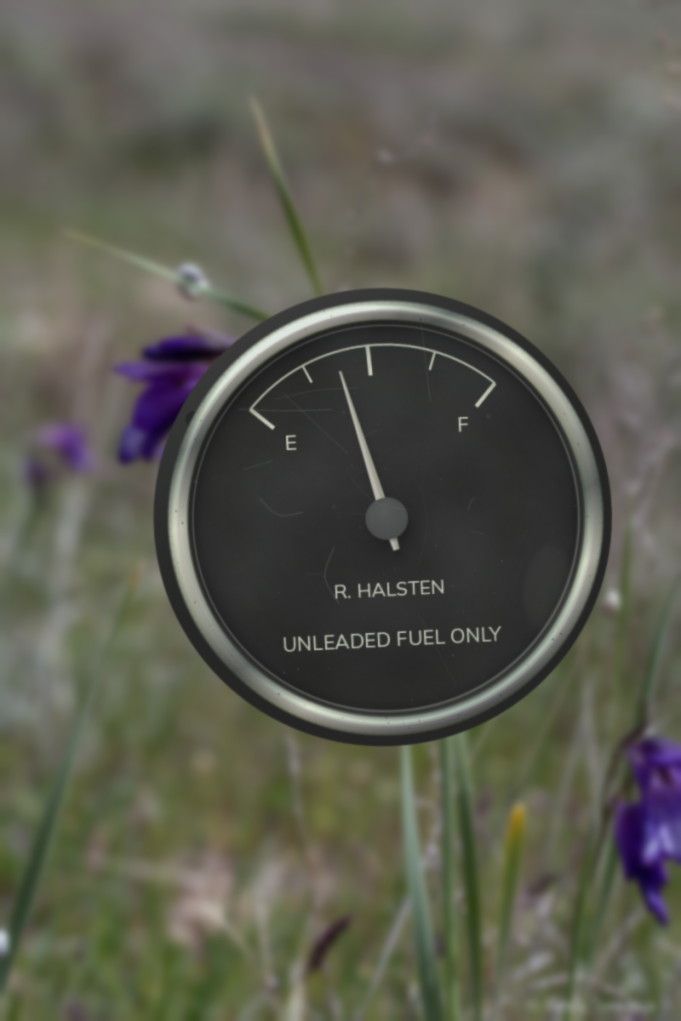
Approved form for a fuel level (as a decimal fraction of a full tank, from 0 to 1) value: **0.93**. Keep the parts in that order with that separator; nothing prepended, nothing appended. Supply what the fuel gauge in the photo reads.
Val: **0.375**
